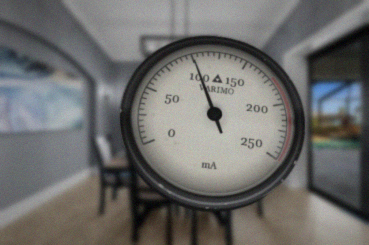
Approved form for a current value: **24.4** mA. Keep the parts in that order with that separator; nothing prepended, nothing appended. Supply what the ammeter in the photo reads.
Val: **100** mA
